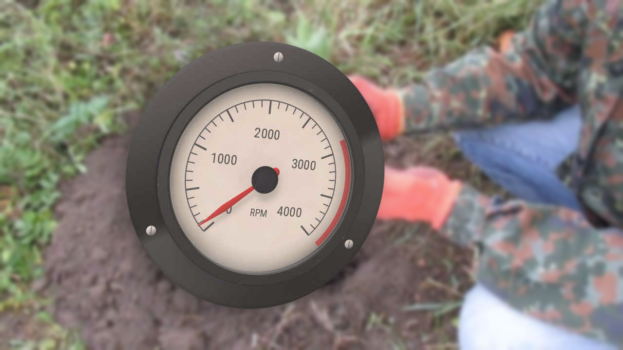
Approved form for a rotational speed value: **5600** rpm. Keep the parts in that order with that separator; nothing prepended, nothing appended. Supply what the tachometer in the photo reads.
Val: **100** rpm
